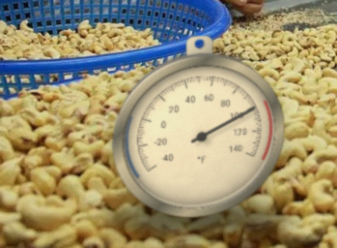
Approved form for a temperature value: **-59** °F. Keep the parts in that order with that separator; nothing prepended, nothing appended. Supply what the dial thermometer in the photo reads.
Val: **100** °F
